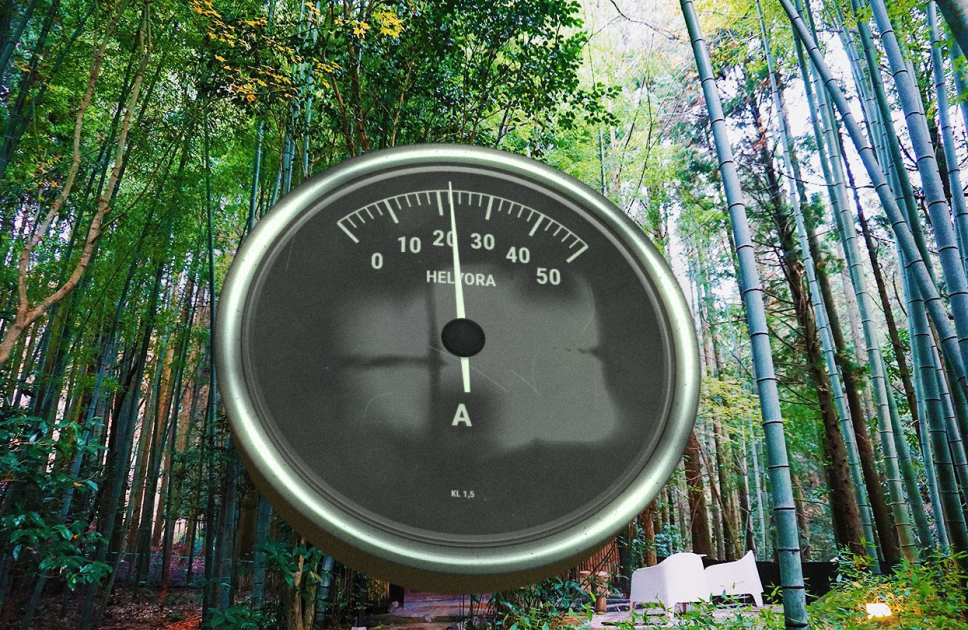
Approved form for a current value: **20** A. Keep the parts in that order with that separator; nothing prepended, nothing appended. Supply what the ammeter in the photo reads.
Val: **22** A
